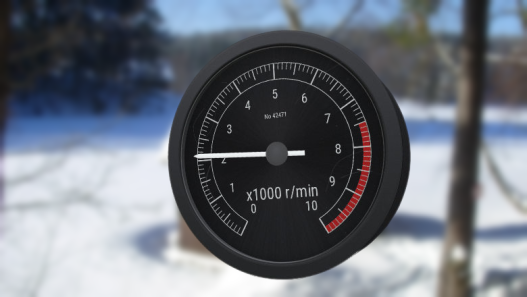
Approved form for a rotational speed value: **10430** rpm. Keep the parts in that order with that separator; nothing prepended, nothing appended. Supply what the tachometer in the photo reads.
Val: **2100** rpm
